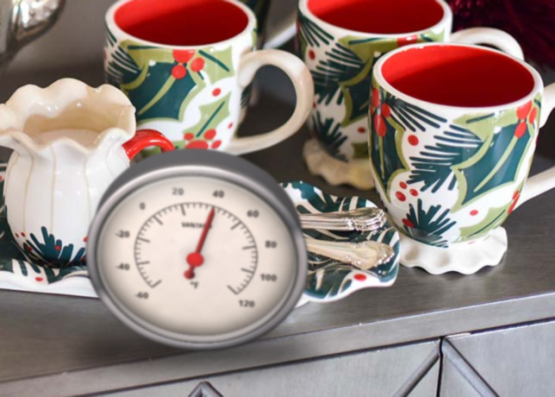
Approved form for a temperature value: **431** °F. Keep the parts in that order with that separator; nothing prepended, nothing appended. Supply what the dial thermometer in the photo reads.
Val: **40** °F
